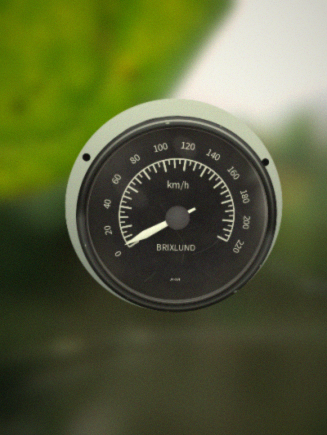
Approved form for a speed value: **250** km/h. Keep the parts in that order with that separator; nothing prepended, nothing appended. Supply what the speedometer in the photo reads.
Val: **5** km/h
